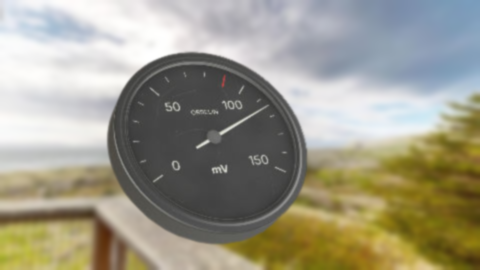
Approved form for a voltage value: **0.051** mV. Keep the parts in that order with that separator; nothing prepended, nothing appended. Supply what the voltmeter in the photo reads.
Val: **115** mV
